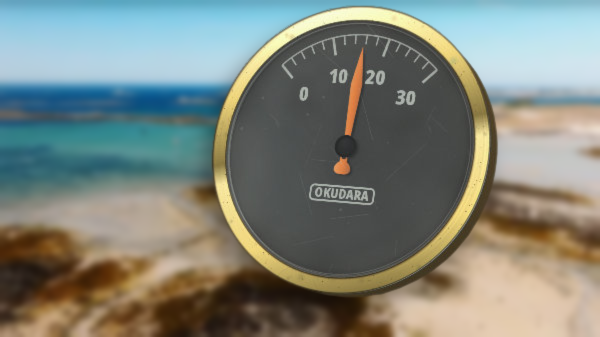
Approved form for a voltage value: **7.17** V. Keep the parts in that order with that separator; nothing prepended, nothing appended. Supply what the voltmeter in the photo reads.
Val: **16** V
